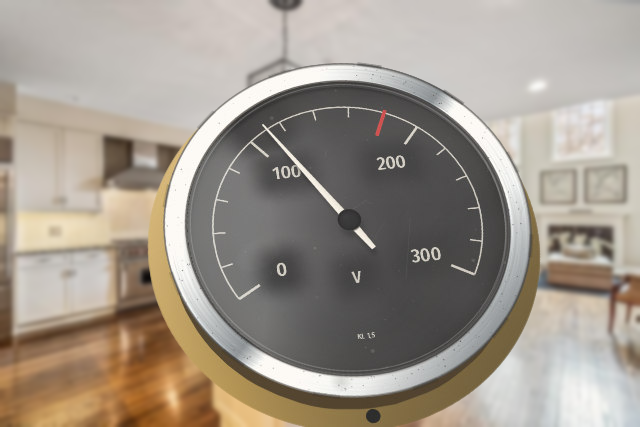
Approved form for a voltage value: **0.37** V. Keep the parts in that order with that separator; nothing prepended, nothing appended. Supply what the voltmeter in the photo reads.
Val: **110** V
